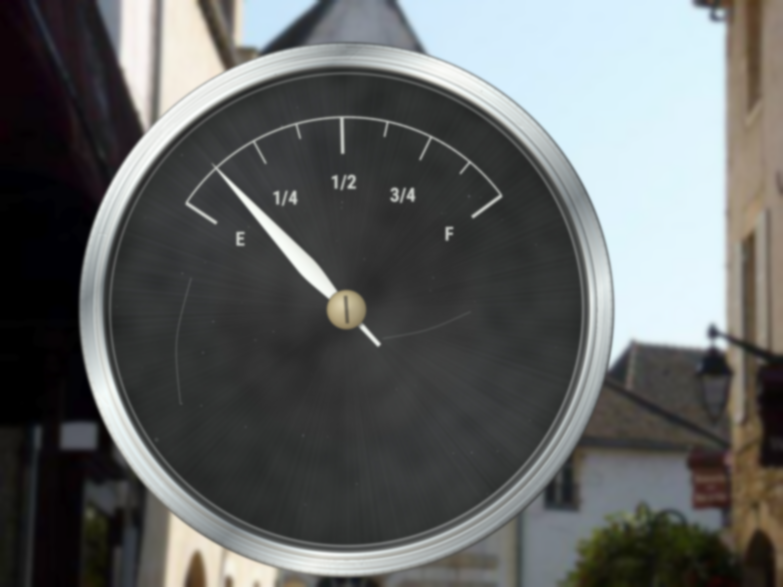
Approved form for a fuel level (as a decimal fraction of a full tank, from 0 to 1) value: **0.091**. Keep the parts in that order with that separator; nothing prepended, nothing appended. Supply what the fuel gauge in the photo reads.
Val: **0.125**
